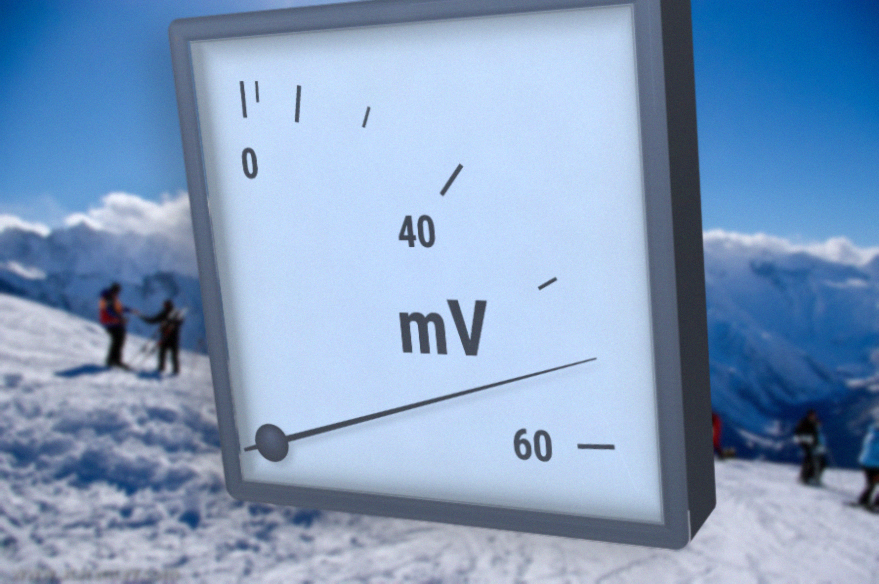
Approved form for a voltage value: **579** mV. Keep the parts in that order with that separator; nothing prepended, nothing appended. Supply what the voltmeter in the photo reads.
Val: **55** mV
